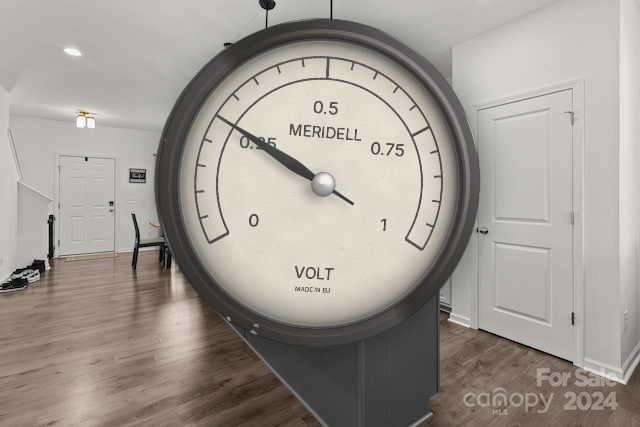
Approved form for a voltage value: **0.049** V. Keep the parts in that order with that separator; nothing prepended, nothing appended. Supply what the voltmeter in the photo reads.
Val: **0.25** V
